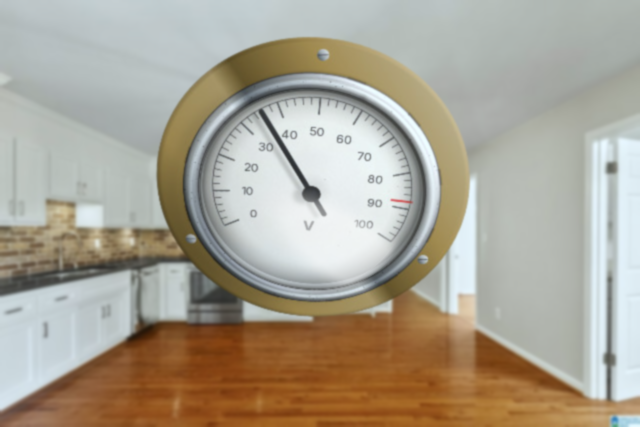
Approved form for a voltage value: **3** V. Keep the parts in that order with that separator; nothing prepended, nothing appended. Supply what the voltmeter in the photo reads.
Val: **36** V
